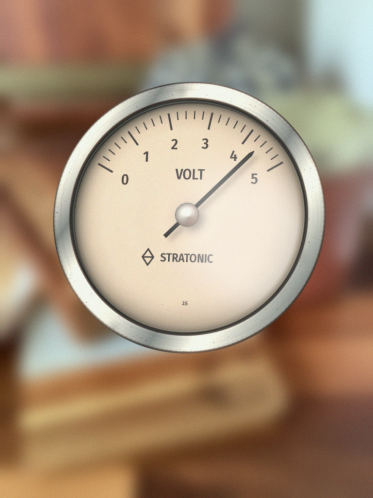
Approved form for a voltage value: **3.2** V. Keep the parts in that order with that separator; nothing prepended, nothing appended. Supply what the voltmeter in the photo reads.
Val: **4.4** V
